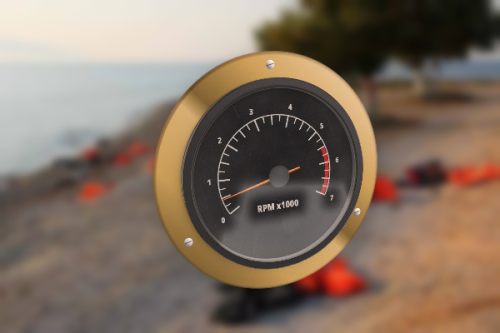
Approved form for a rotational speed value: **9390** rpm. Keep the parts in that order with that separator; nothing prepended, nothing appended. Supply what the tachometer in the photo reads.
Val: **500** rpm
